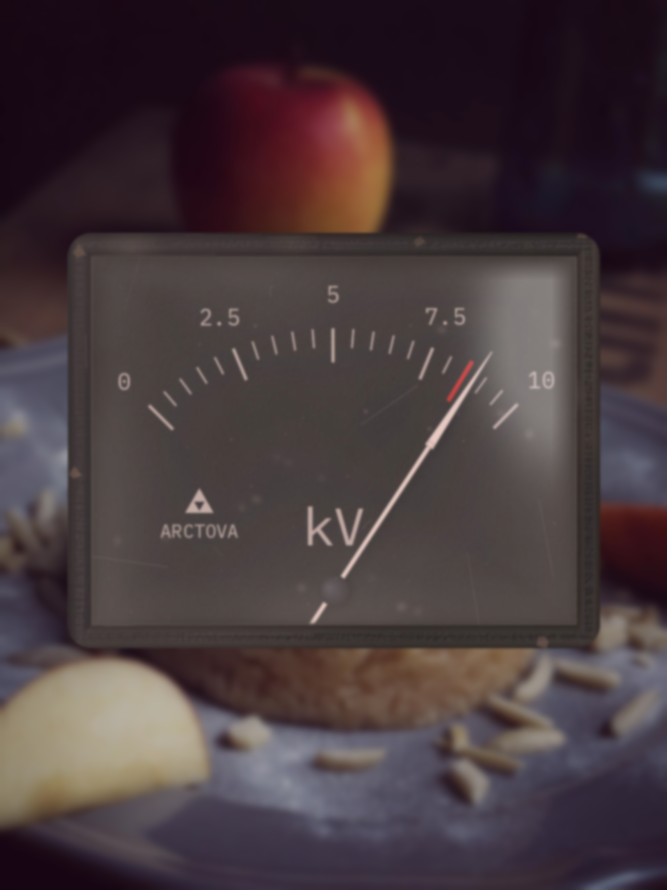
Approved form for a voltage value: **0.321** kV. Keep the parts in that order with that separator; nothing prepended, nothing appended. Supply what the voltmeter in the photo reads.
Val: **8.75** kV
